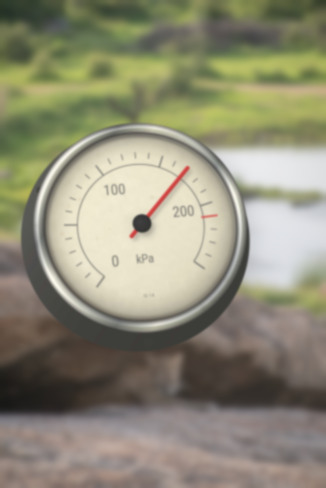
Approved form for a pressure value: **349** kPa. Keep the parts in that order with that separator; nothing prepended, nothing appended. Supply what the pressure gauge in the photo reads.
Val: **170** kPa
